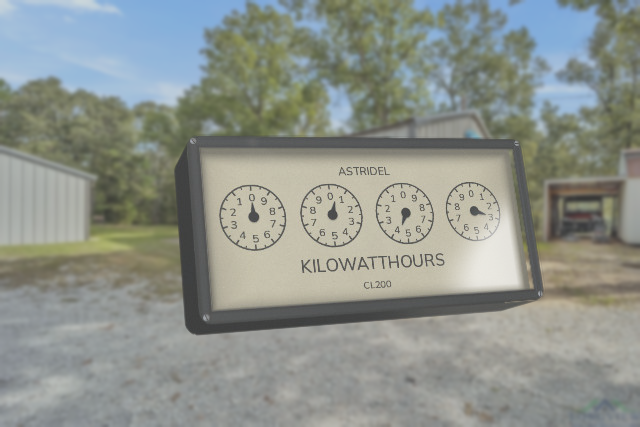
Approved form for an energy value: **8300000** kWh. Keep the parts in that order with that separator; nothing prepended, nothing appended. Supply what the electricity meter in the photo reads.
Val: **43** kWh
